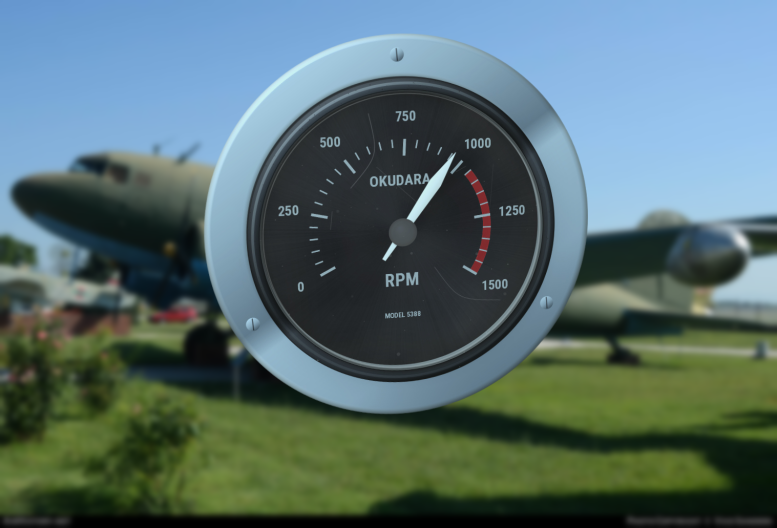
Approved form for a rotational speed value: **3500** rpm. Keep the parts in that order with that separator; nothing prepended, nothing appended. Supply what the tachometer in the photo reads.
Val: **950** rpm
